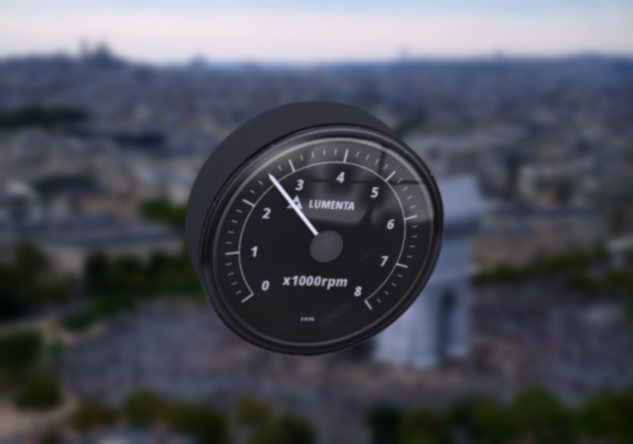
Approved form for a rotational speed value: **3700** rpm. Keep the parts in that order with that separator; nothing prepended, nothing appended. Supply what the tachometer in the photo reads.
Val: **2600** rpm
